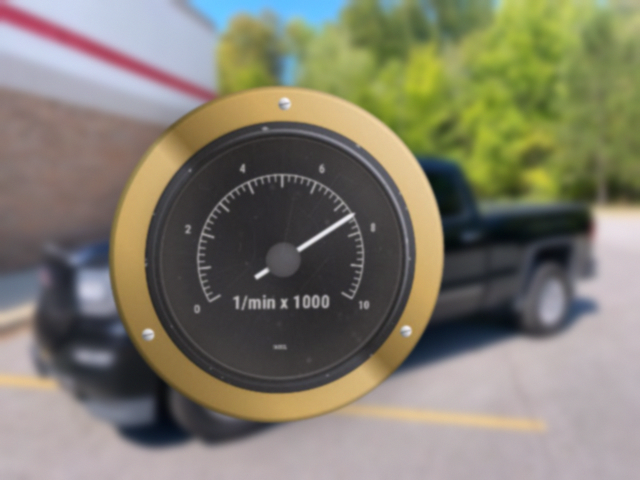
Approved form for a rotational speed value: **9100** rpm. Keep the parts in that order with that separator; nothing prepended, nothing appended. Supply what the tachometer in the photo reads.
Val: **7400** rpm
